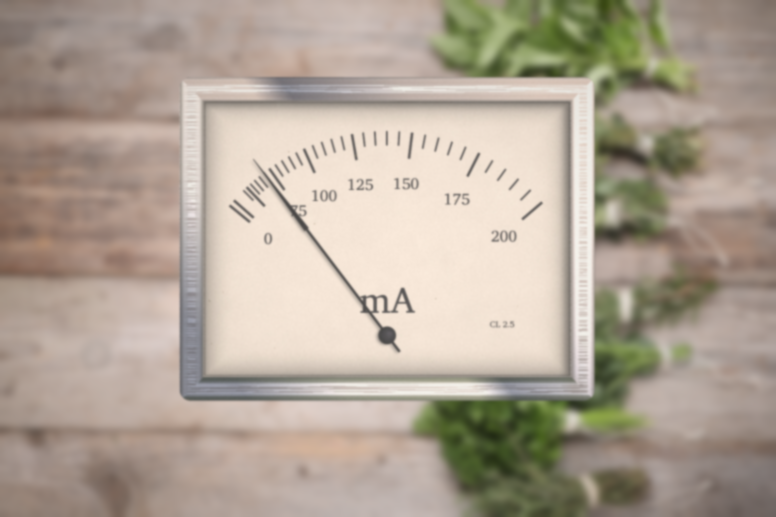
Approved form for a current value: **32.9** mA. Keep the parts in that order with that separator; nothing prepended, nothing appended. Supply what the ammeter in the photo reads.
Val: **70** mA
